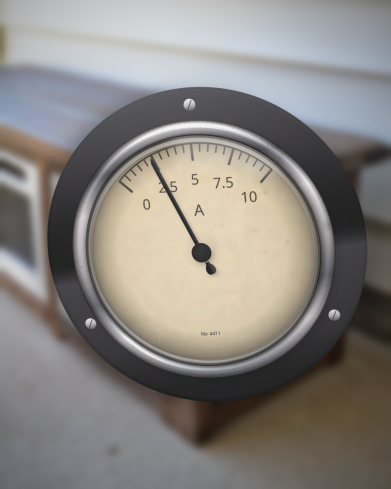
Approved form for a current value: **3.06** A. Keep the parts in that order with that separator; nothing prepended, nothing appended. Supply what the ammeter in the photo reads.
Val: **2.5** A
